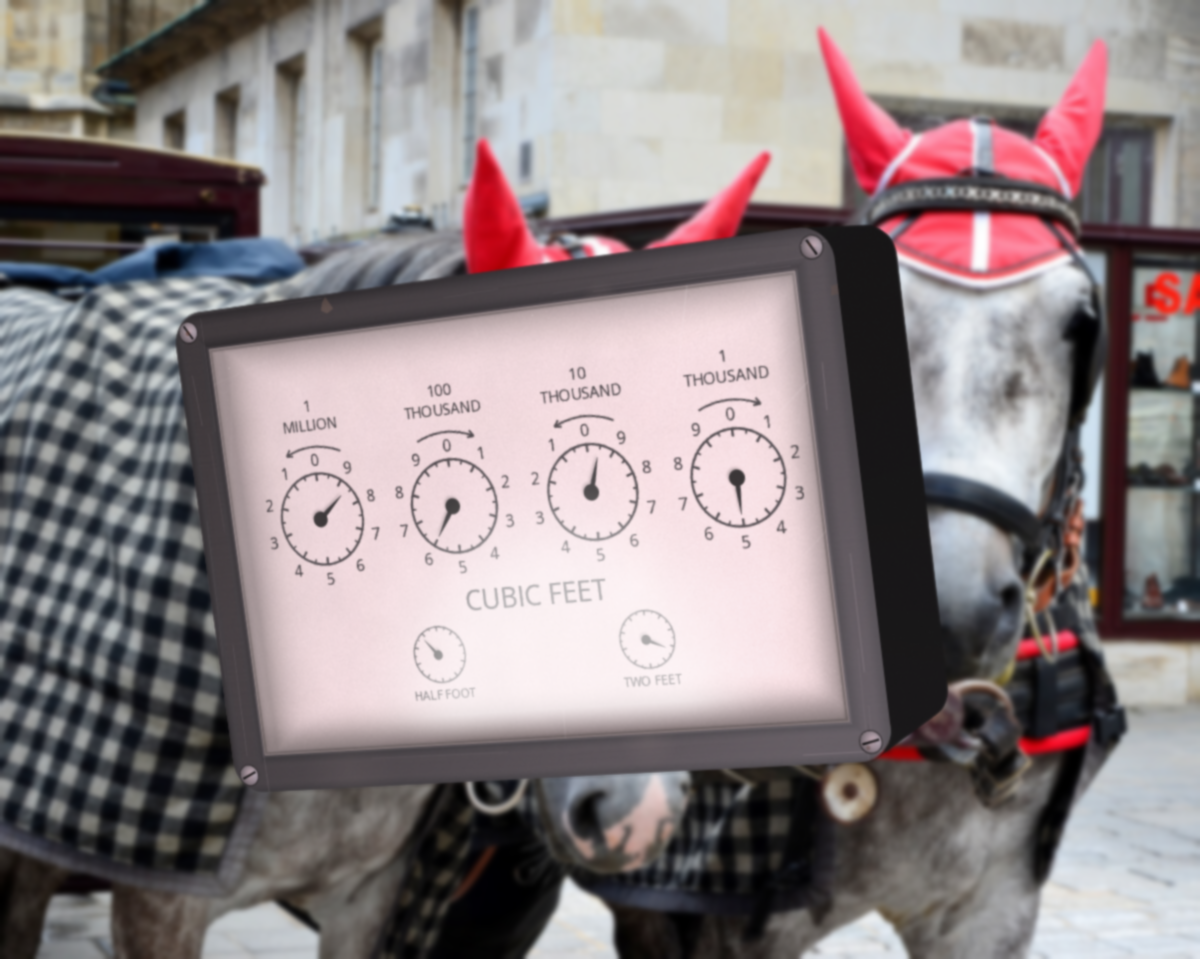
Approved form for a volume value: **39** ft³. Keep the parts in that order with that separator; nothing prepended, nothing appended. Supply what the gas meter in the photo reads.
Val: **859500** ft³
